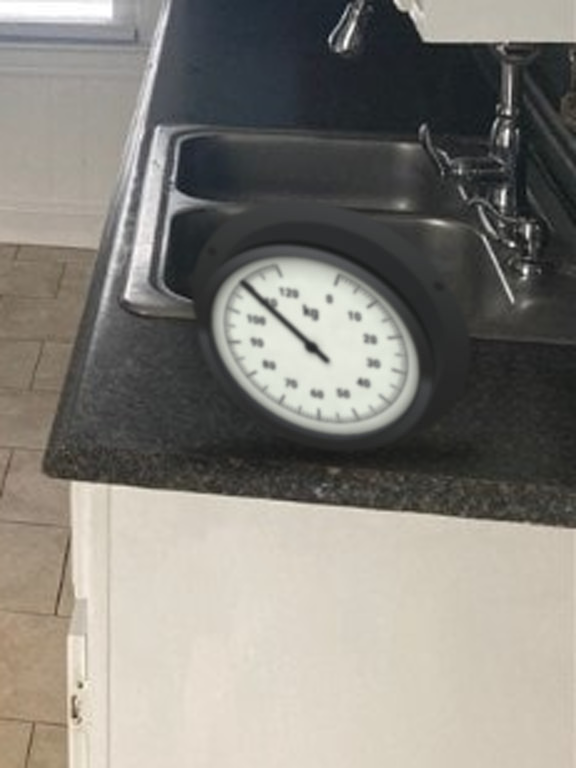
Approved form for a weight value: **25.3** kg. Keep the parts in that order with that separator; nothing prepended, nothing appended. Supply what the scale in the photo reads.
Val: **110** kg
